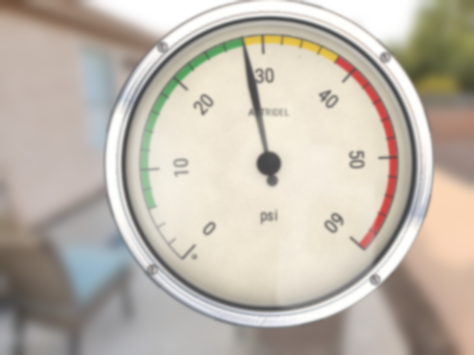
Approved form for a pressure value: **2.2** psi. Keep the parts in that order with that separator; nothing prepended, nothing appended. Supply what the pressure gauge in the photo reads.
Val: **28** psi
